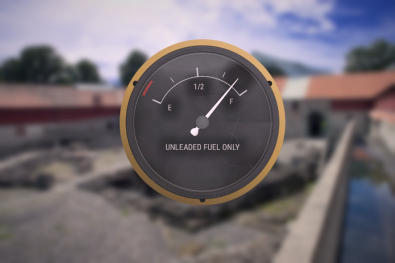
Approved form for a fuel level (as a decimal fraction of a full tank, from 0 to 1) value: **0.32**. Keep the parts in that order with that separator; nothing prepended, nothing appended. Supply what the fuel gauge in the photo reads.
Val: **0.875**
